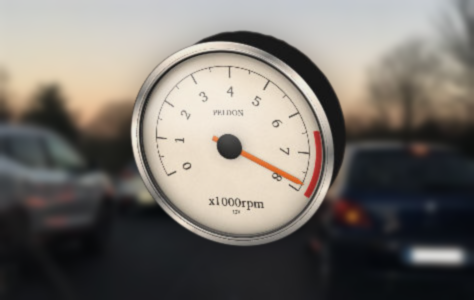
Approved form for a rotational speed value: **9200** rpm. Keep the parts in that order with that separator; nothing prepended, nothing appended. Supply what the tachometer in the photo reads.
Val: **7750** rpm
